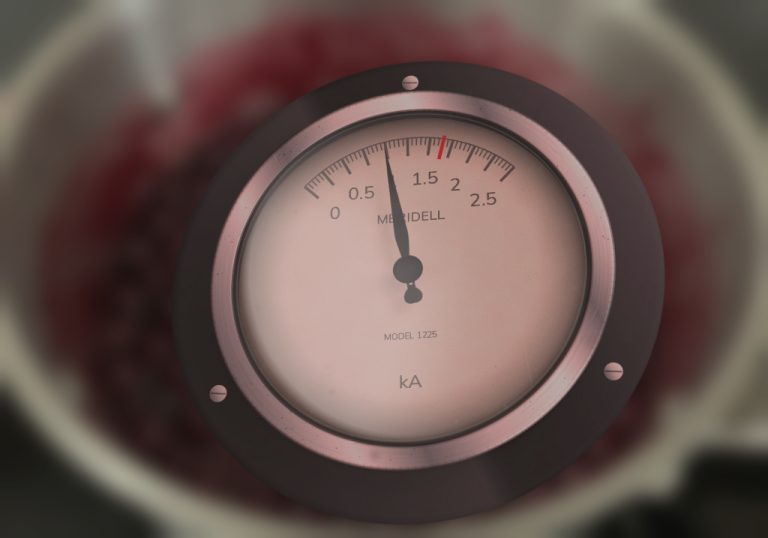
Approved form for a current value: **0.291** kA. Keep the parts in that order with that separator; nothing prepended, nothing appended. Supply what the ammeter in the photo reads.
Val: **1** kA
